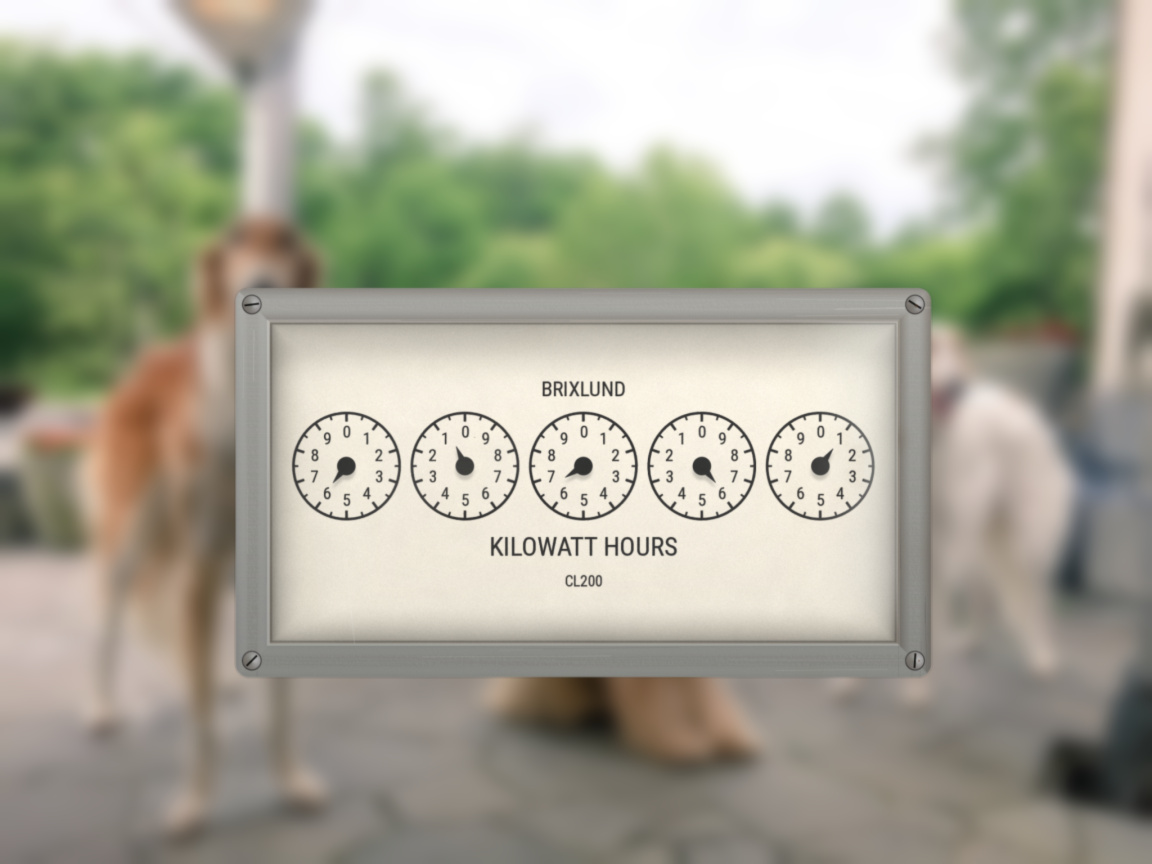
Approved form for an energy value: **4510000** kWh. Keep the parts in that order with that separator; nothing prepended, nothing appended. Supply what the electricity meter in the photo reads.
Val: **60661** kWh
